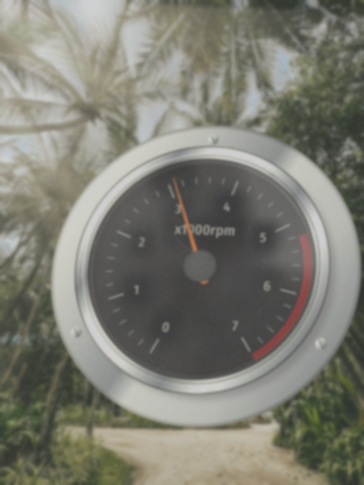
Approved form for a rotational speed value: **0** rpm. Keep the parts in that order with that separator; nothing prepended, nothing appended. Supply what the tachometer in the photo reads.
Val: **3100** rpm
